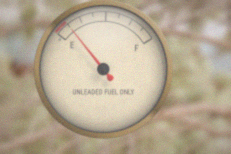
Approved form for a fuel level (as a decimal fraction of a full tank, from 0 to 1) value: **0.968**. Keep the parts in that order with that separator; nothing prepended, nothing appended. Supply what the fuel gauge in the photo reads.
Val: **0.125**
